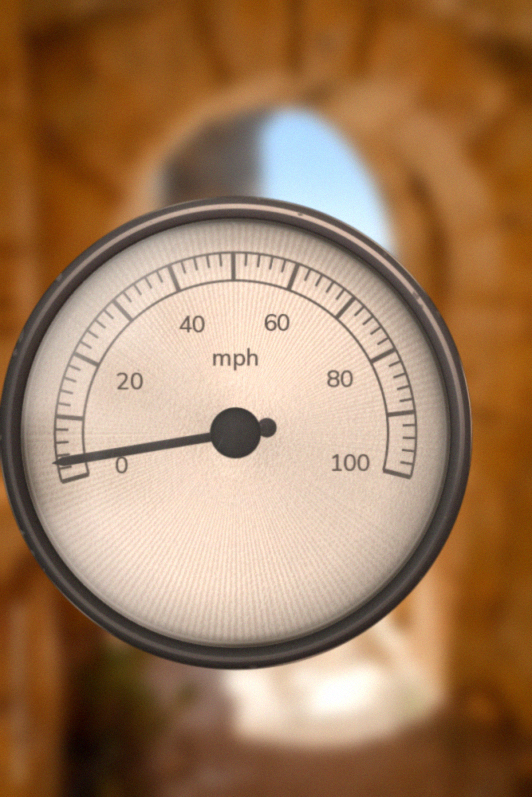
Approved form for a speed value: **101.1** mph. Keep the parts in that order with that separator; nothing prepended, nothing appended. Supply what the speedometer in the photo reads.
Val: **3** mph
